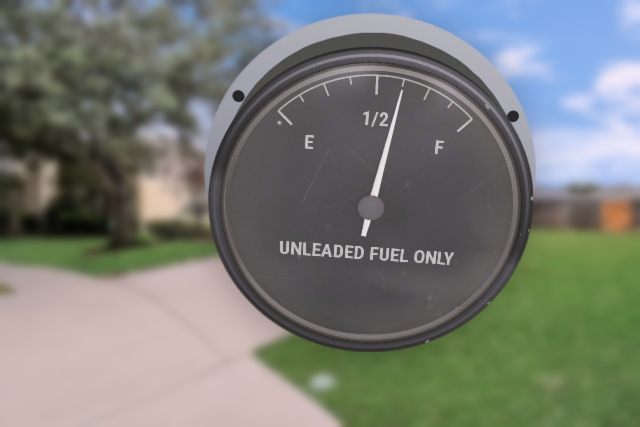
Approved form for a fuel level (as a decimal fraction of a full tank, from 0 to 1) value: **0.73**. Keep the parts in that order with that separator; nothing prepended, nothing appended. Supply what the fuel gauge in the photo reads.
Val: **0.625**
